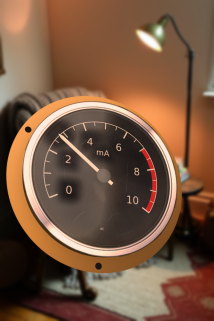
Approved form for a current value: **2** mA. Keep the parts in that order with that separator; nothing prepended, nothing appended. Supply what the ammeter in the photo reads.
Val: **2.75** mA
